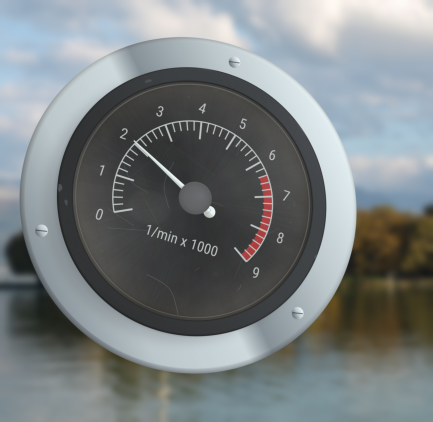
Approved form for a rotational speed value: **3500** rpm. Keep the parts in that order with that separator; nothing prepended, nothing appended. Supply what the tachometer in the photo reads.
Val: **2000** rpm
